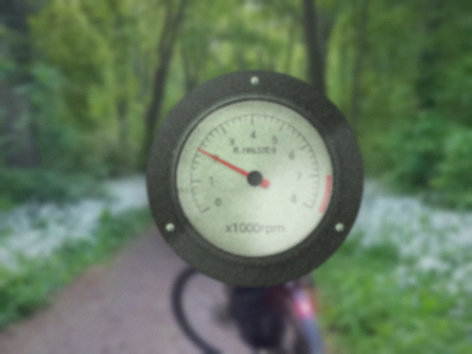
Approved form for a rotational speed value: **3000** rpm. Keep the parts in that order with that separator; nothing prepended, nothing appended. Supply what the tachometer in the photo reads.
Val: **2000** rpm
